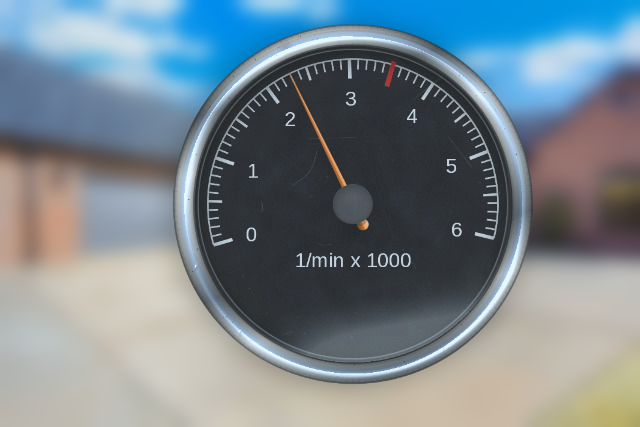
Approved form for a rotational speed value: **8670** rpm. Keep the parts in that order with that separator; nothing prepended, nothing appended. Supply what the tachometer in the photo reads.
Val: **2300** rpm
